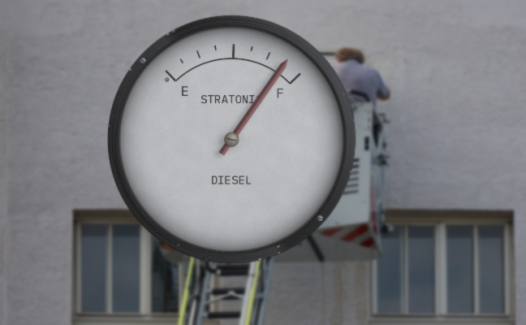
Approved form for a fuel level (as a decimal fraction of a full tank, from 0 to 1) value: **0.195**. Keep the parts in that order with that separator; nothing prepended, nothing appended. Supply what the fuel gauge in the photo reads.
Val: **0.875**
